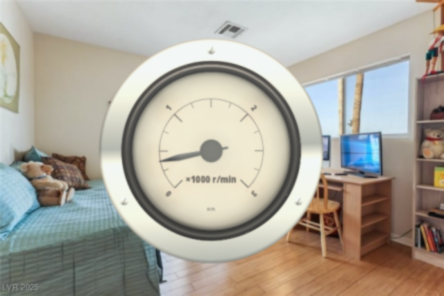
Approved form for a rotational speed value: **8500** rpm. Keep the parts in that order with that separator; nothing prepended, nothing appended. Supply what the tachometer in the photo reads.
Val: **375** rpm
